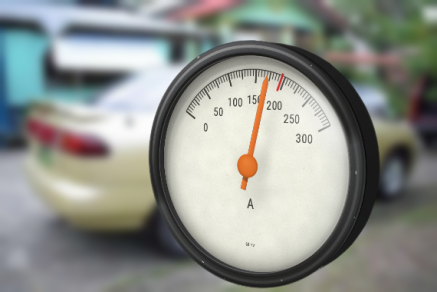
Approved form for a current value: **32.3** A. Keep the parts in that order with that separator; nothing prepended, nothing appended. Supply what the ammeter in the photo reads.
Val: **175** A
